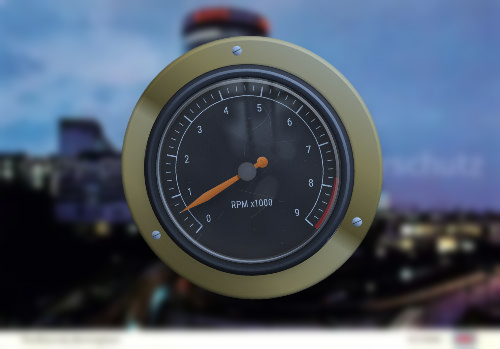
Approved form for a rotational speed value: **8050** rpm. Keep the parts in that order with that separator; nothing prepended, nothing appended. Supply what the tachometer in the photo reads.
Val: **600** rpm
